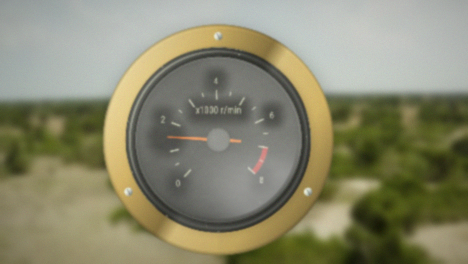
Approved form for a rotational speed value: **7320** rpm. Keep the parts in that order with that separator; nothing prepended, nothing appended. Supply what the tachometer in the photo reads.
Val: **1500** rpm
